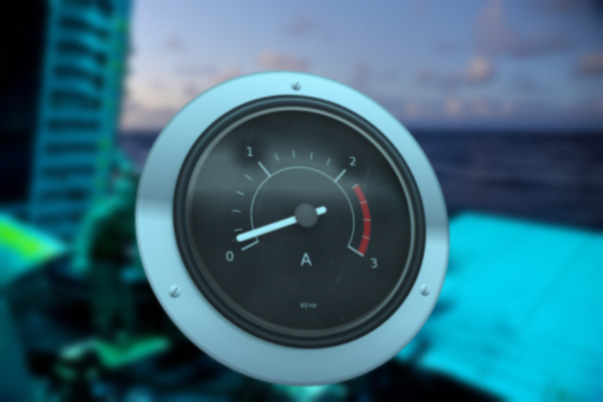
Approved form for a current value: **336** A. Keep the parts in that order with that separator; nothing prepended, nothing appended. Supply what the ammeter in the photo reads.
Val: **0.1** A
